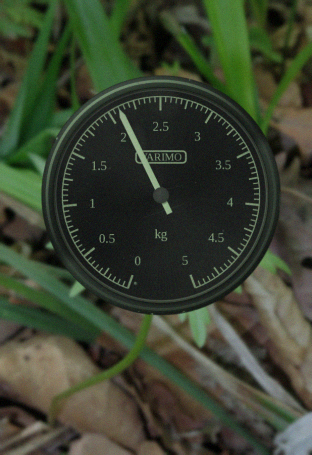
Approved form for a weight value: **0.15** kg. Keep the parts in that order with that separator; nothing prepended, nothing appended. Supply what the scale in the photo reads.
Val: **2.1** kg
